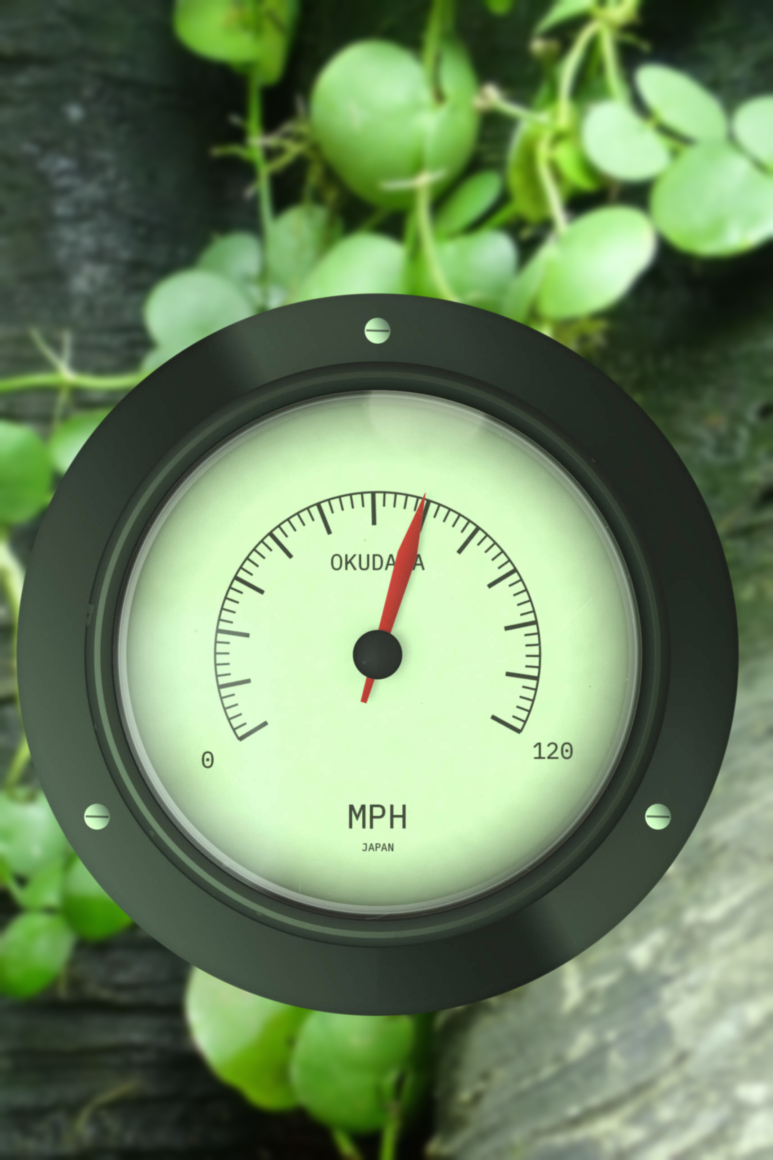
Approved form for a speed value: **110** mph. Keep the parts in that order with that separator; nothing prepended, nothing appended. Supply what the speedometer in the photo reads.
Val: **69** mph
